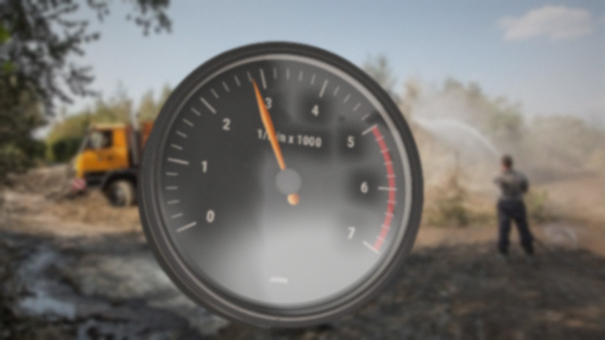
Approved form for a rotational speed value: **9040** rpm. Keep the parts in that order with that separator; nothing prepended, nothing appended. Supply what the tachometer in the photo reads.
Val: **2800** rpm
